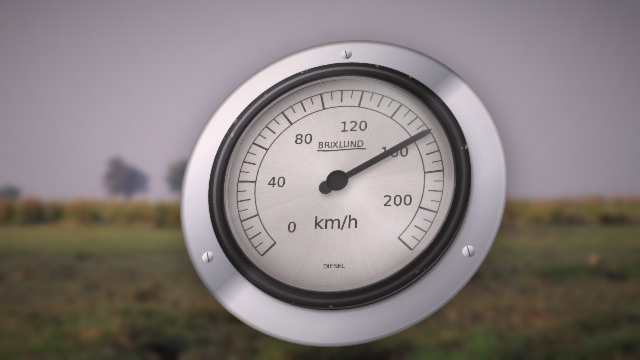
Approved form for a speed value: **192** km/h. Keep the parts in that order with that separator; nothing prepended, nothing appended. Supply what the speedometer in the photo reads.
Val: **160** km/h
